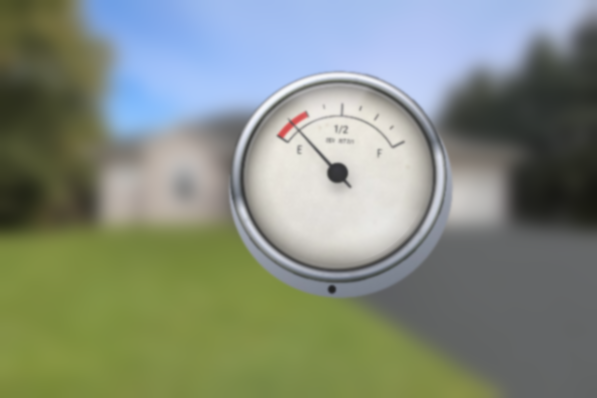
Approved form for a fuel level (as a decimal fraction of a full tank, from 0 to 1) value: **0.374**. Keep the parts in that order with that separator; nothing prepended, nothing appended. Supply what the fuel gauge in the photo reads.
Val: **0.125**
